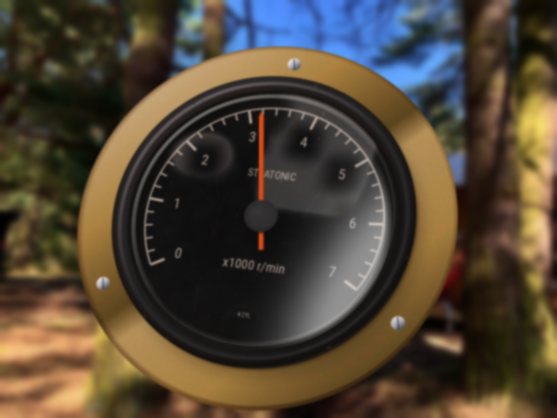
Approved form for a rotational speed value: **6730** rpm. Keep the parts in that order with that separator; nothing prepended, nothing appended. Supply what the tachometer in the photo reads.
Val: **3200** rpm
